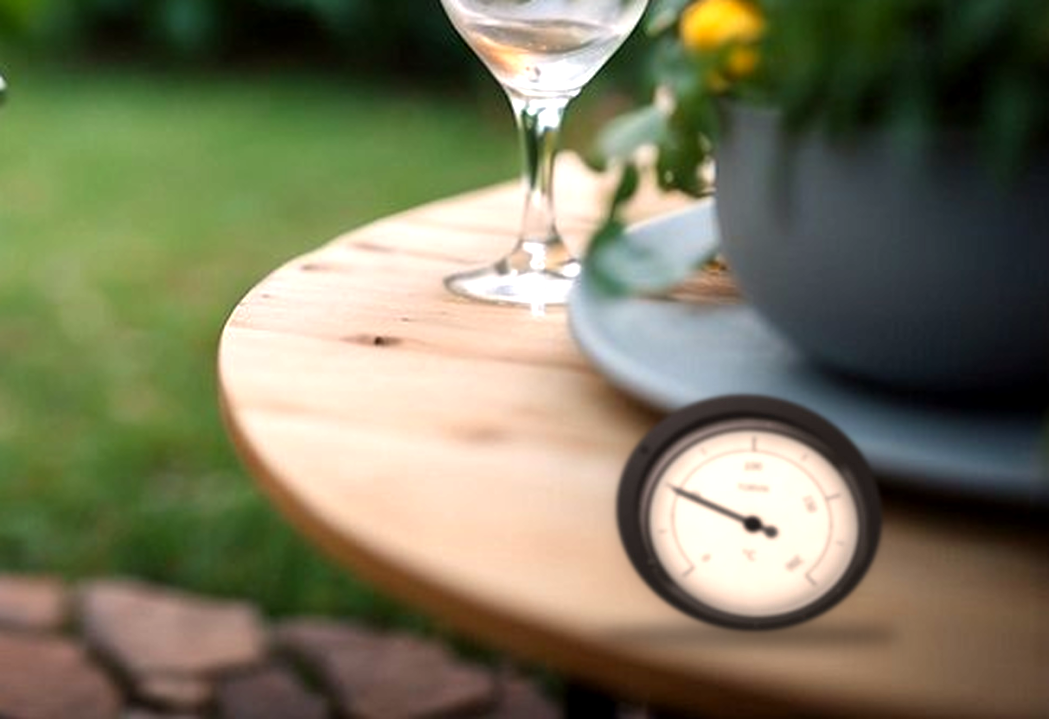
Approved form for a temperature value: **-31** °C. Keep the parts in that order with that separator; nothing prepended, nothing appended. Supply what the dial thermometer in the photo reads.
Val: **50** °C
